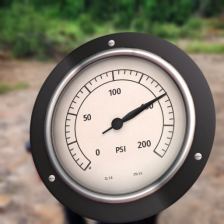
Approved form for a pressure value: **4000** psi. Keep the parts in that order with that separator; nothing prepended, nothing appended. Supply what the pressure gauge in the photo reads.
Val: **150** psi
